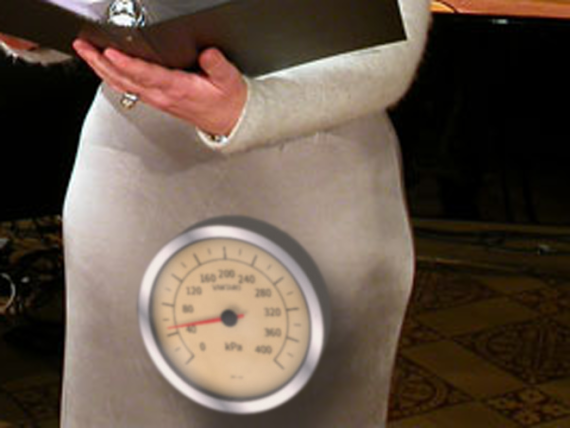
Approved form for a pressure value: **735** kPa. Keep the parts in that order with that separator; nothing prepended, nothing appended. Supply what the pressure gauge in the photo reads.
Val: **50** kPa
